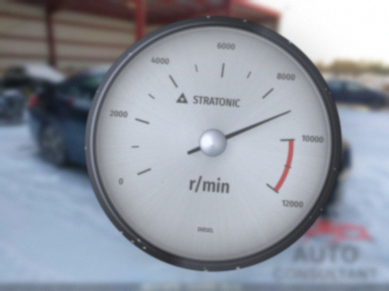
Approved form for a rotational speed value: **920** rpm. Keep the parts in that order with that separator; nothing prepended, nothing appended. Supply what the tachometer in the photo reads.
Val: **9000** rpm
